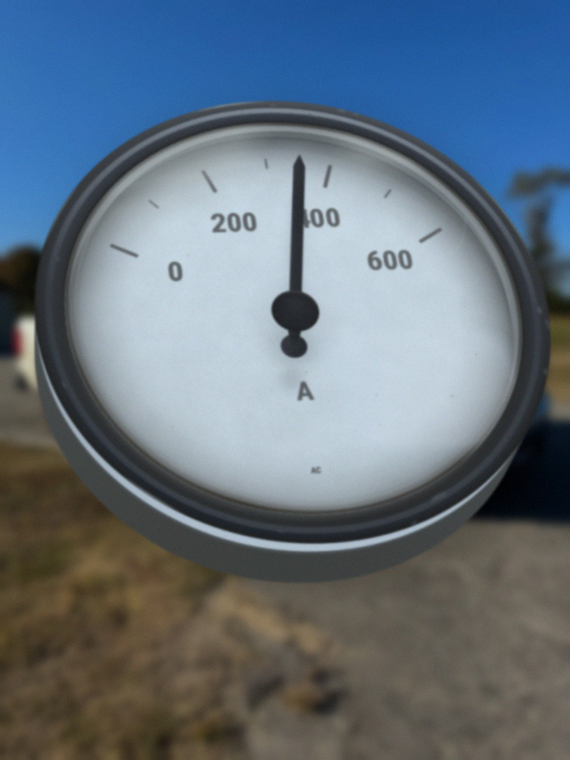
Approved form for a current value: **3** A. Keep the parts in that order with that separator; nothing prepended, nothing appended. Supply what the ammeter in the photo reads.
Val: **350** A
